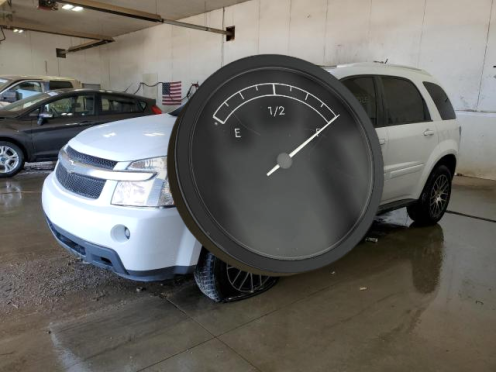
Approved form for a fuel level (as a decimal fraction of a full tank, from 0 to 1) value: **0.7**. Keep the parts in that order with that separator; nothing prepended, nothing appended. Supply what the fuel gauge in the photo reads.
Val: **1**
